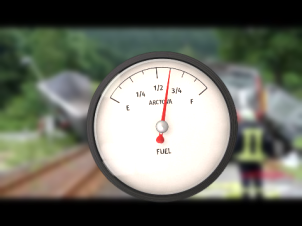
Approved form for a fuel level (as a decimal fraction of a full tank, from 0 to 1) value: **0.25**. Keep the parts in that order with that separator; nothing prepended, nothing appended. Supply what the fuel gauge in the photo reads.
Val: **0.625**
